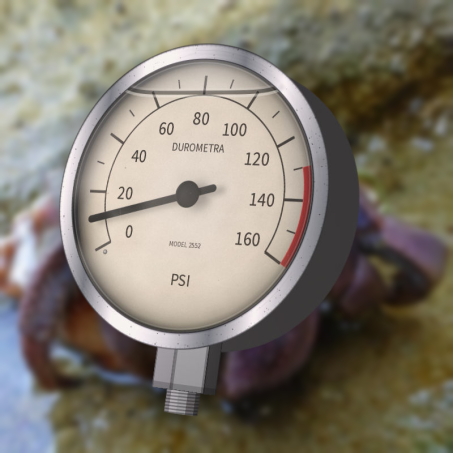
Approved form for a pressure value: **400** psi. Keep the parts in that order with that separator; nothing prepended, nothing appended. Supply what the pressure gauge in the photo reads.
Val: **10** psi
